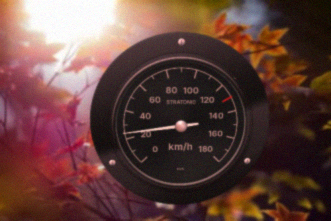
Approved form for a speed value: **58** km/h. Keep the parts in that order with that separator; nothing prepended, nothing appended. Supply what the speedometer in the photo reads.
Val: **25** km/h
